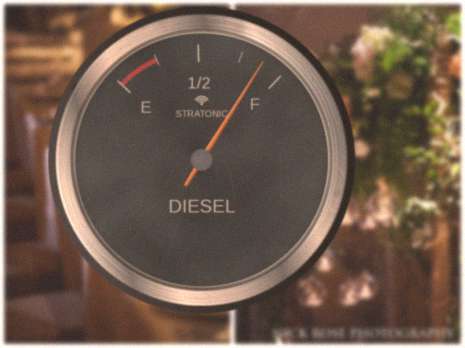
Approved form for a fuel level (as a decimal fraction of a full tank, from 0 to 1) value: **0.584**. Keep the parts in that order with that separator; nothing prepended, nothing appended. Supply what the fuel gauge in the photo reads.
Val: **0.875**
